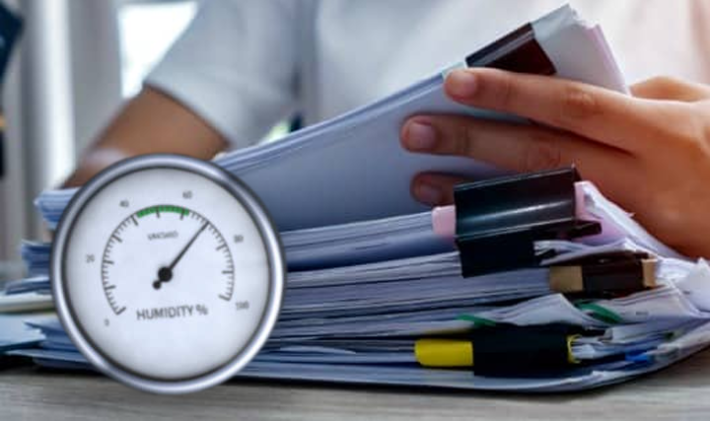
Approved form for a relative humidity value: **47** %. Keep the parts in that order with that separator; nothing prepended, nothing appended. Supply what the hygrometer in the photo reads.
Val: **70** %
